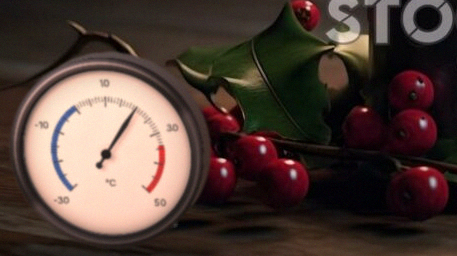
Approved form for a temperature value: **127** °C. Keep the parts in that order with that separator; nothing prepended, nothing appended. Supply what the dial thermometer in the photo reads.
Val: **20** °C
